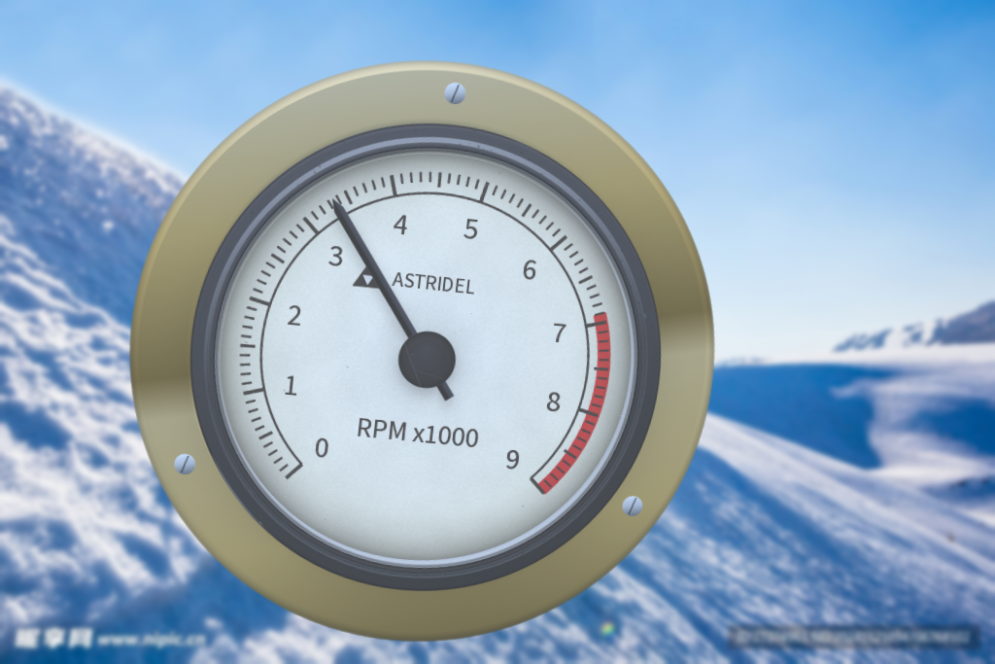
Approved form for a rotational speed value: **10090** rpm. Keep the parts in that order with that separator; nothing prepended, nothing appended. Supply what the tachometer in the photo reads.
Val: **3350** rpm
